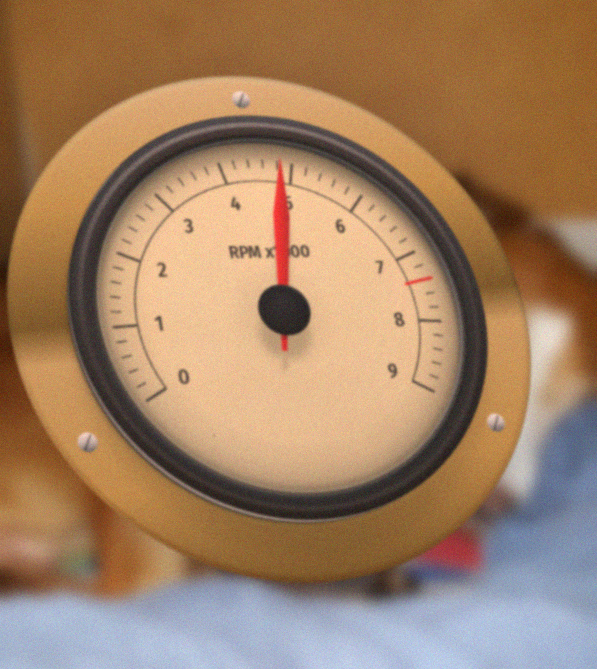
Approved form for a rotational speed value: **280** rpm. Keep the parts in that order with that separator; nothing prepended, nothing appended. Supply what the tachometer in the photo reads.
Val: **4800** rpm
